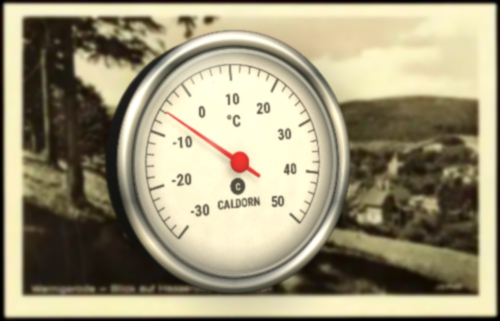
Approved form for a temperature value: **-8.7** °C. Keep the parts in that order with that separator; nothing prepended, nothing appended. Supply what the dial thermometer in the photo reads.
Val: **-6** °C
